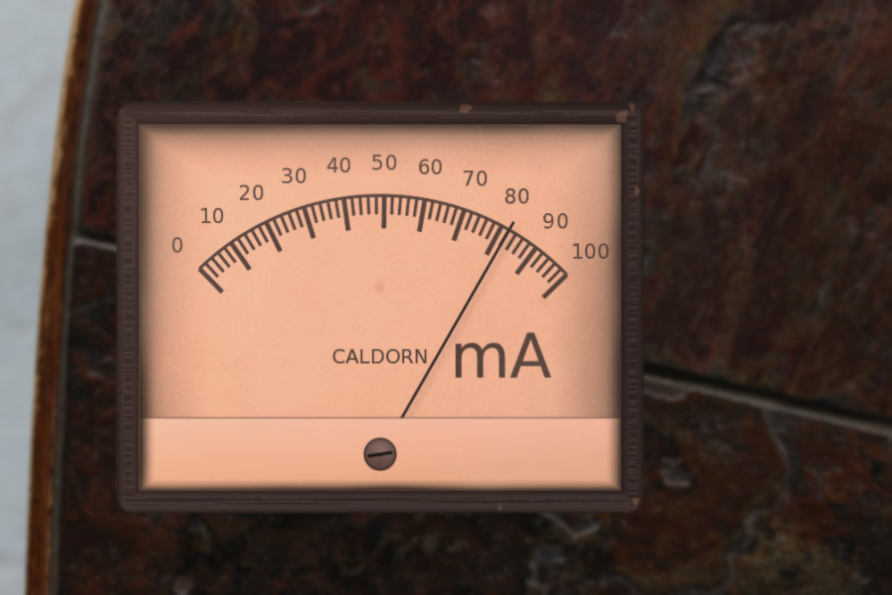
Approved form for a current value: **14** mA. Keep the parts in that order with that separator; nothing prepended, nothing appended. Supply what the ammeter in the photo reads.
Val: **82** mA
